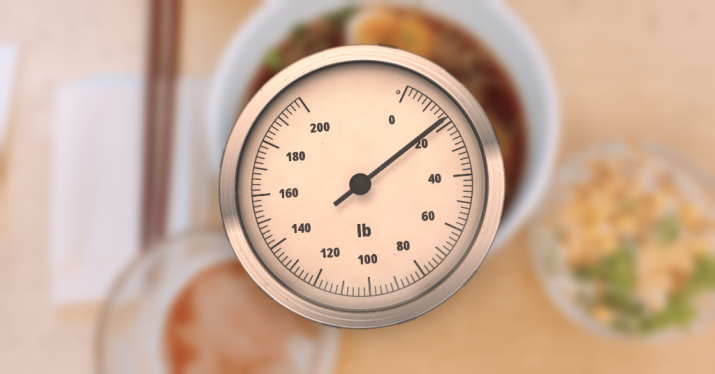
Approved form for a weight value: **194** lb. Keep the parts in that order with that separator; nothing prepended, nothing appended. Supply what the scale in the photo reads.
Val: **18** lb
